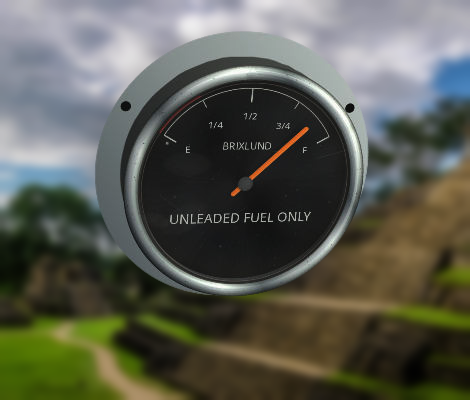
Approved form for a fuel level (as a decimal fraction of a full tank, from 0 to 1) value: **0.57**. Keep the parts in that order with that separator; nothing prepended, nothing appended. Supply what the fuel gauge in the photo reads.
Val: **0.875**
